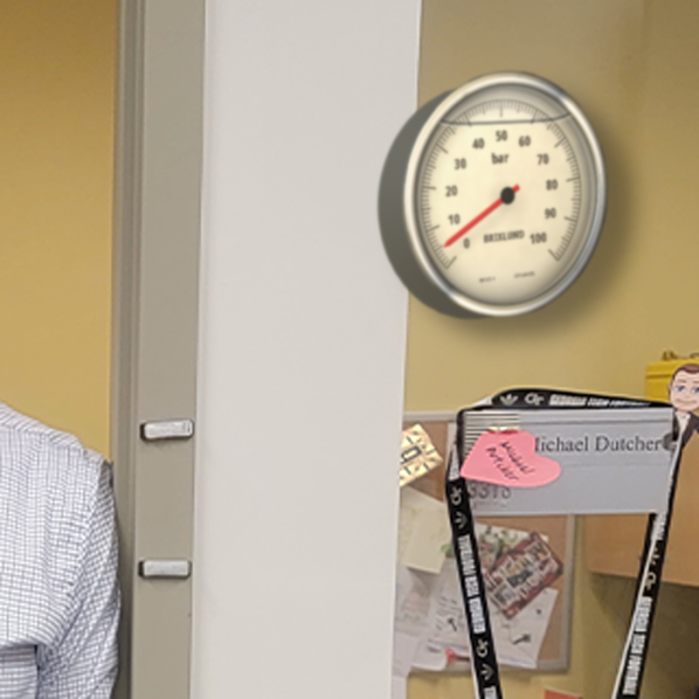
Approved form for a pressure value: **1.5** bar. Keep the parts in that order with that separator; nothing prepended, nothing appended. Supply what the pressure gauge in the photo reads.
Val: **5** bar
